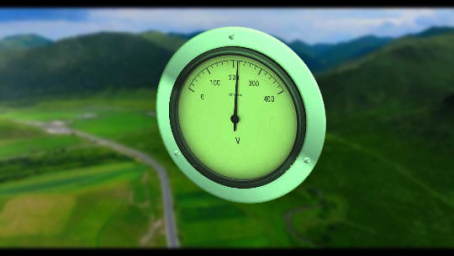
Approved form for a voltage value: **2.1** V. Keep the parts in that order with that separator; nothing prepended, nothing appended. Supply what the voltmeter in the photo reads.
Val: **220** V
